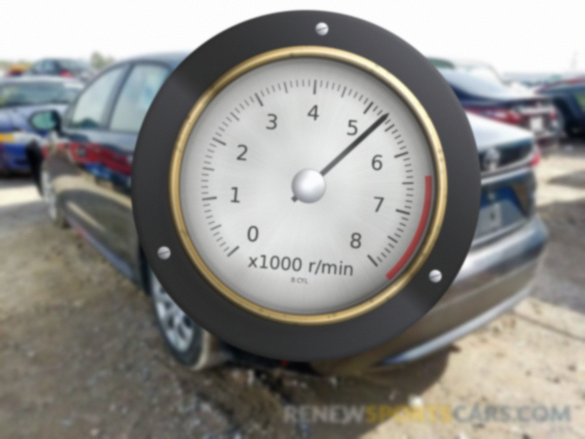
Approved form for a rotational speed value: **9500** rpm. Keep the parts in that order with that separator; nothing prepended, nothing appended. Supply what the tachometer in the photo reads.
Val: **5300** rpm
